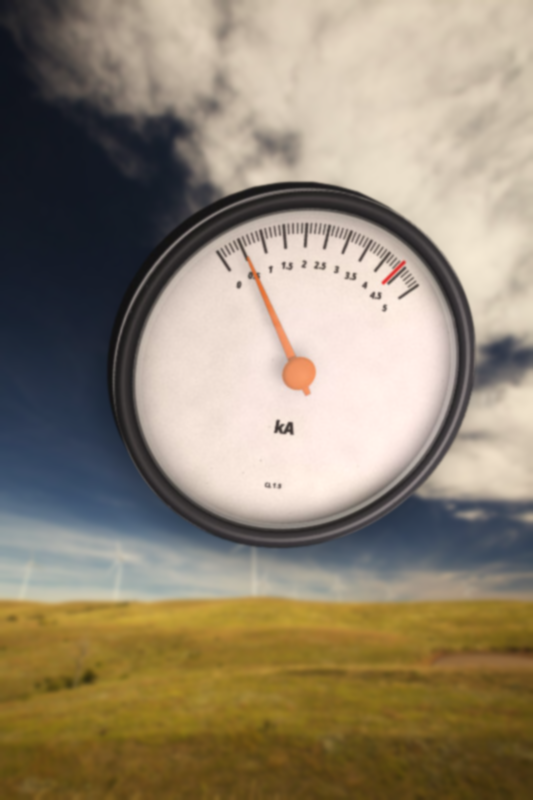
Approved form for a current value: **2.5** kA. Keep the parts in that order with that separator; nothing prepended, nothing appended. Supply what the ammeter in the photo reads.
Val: **0.5** kA
